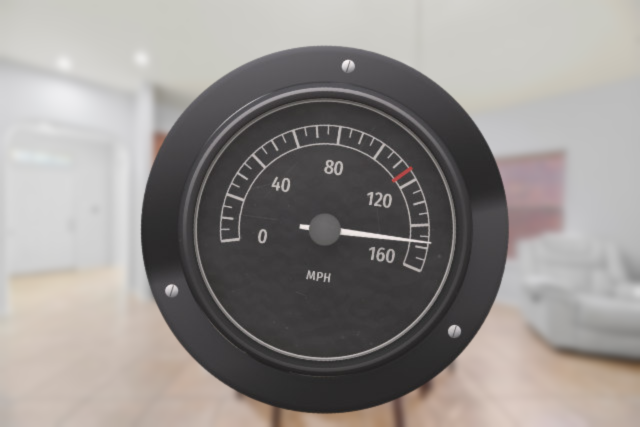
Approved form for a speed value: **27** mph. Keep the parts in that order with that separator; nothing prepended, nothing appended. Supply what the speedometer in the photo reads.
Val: **147.5** mph
